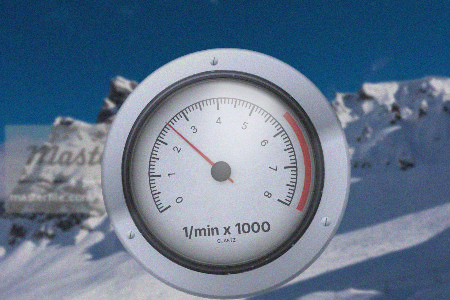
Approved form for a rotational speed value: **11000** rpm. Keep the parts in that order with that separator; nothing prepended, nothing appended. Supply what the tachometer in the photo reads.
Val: **2500** rpm
